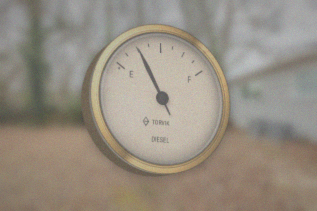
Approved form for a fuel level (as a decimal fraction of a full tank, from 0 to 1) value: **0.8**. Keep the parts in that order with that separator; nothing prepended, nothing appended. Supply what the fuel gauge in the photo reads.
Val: **0.25**
